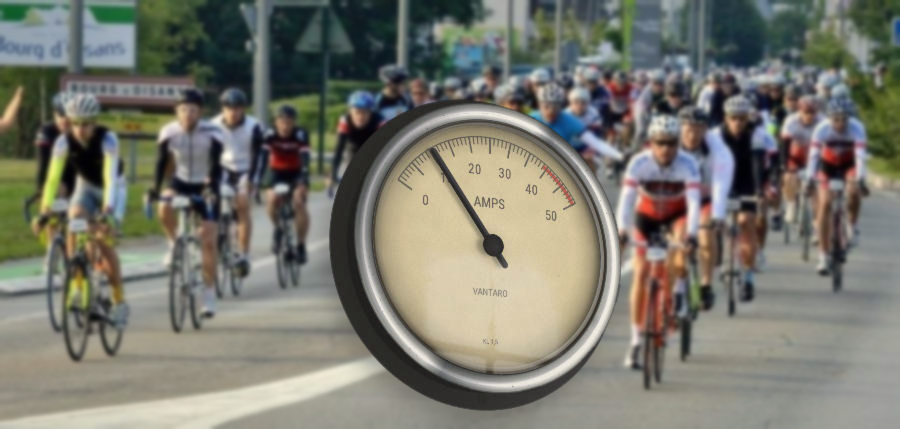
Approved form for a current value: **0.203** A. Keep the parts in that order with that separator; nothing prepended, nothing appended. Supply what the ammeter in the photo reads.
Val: **10** A
